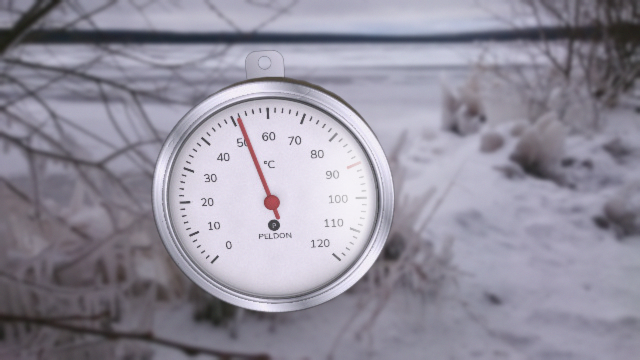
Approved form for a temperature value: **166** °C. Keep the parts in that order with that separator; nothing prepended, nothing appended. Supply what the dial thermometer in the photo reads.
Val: **52** °C
